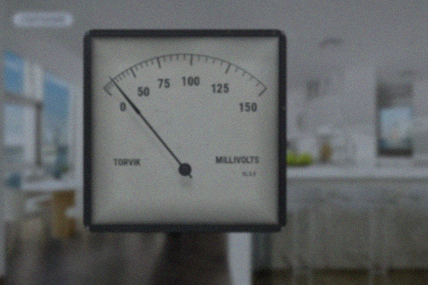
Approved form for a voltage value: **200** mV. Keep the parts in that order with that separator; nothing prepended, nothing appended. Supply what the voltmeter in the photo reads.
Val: **25** mV
